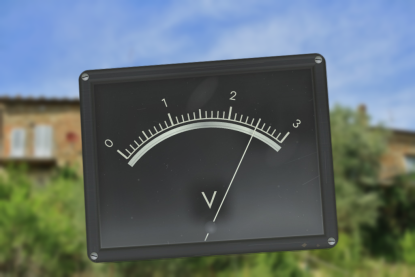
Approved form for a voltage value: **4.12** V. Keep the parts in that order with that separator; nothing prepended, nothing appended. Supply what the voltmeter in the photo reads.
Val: **2.5** V
